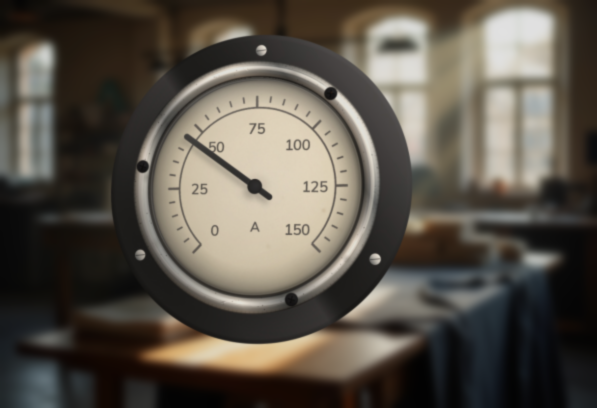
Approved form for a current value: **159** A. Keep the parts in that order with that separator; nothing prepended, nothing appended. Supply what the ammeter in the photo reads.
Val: **45** A
